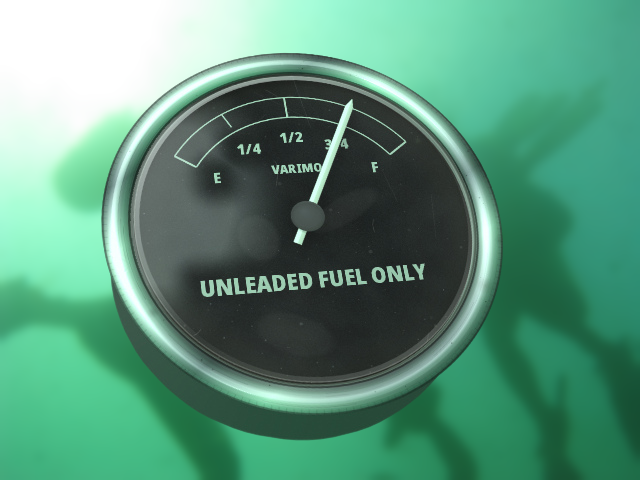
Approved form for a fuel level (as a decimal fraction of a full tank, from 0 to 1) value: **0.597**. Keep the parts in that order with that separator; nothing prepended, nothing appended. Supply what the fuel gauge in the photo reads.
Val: **0.75**
